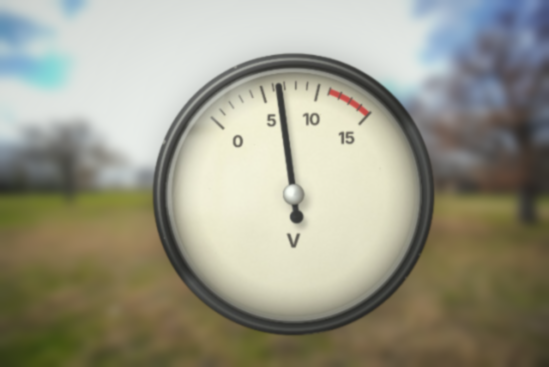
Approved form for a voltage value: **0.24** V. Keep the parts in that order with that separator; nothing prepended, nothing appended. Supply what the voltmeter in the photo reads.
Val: **6.5** V
